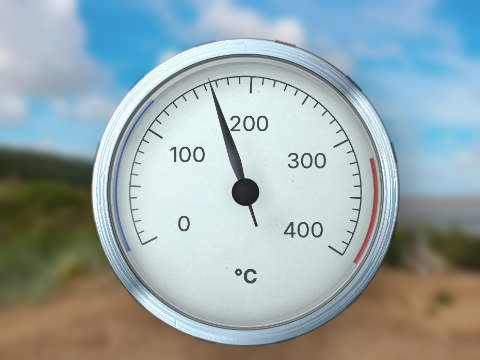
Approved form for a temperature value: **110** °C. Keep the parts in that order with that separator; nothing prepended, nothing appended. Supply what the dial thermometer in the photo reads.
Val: **165** °C
